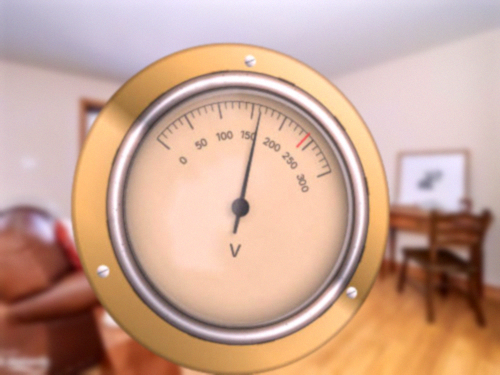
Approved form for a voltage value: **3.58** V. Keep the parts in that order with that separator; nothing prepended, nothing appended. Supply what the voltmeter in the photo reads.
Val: **160** V
